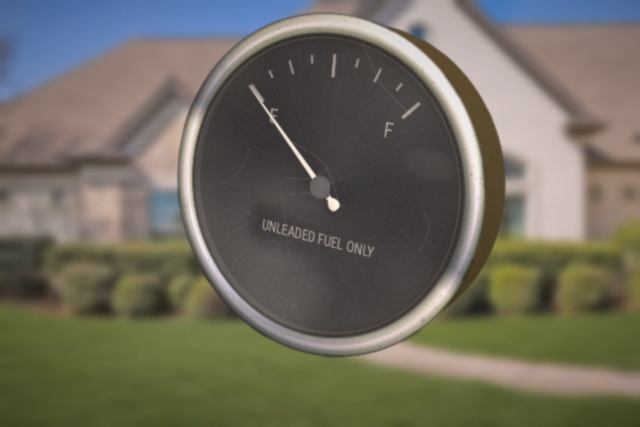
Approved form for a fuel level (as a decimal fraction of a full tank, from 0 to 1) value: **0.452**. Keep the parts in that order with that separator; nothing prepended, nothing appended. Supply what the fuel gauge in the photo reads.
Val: **0**
